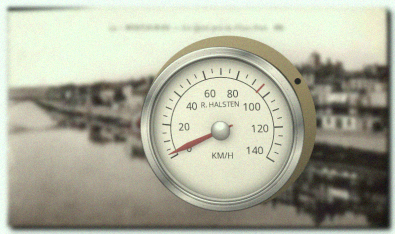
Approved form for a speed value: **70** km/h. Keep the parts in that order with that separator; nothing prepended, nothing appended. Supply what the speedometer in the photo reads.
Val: **2.5** km/h
